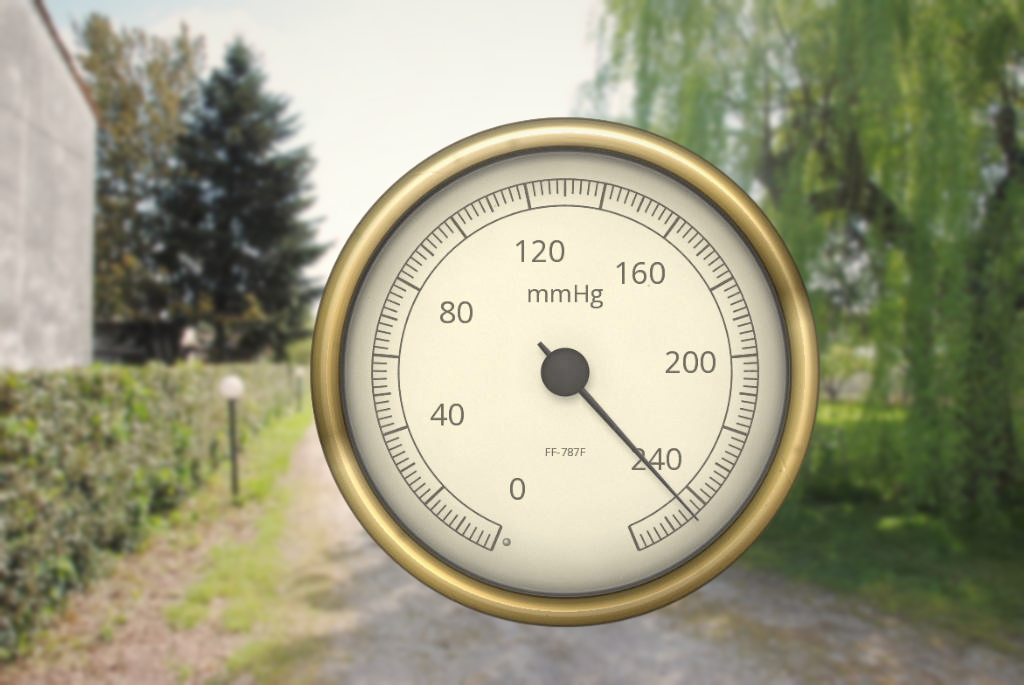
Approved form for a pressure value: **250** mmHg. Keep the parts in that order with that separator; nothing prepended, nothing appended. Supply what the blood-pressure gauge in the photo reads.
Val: **244** mmHg
